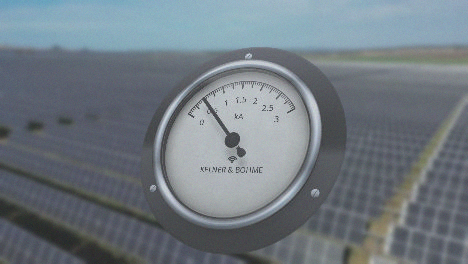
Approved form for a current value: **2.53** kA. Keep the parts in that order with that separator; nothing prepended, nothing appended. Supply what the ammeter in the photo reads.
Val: **0.5** kA
